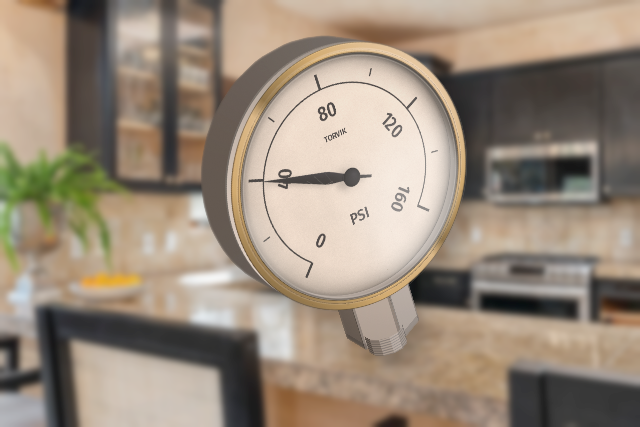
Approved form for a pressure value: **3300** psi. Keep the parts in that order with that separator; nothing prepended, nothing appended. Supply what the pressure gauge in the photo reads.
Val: **40** psi
